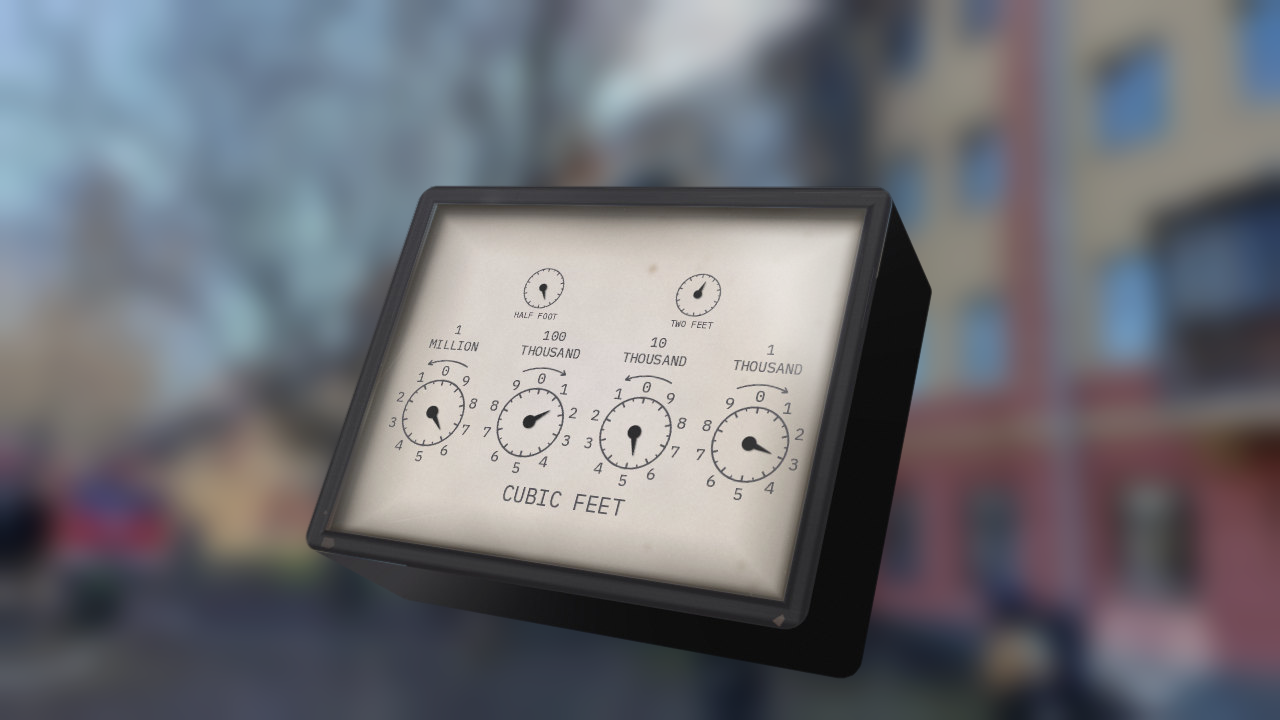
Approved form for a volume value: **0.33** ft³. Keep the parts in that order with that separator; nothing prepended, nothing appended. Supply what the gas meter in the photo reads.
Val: **615300** ft³
